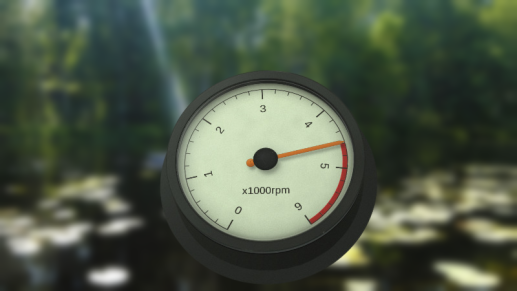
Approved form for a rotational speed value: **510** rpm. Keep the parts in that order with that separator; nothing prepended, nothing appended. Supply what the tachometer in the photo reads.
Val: **4600** rpm
